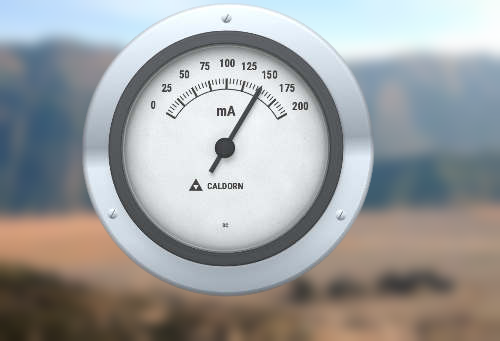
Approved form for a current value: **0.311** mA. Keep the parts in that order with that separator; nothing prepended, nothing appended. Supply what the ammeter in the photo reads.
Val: **150** mA
